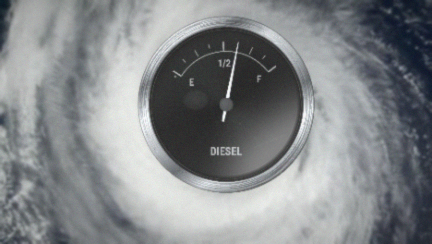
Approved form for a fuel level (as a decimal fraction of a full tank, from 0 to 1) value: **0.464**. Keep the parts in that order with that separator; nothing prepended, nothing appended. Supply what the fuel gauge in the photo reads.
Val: **0.625**
